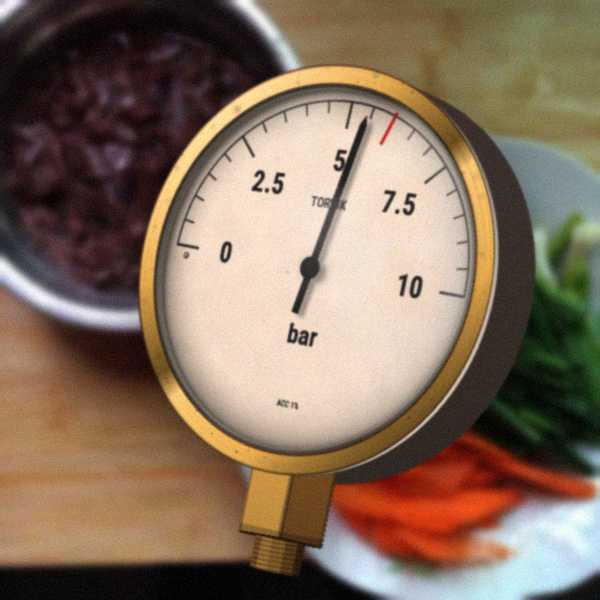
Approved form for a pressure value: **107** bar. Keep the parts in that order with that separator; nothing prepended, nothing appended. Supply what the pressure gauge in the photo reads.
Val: **5.5** bar
